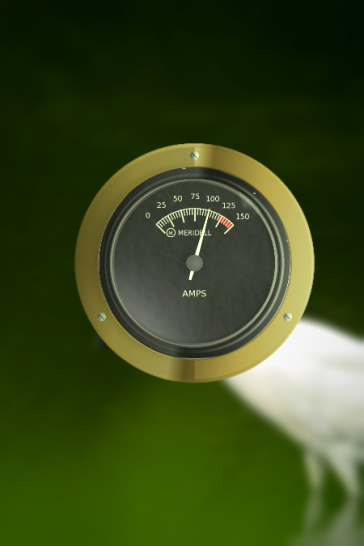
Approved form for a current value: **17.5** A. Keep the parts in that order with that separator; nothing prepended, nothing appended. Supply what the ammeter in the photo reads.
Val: **100** A
